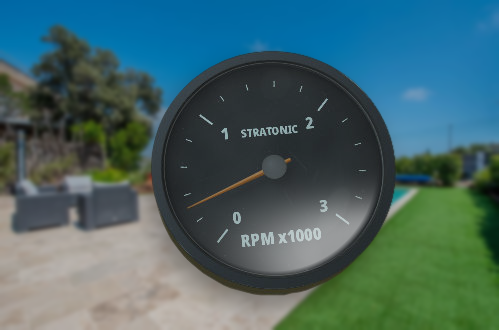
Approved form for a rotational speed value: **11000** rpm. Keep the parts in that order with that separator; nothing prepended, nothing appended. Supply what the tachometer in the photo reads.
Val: **300** rpm
